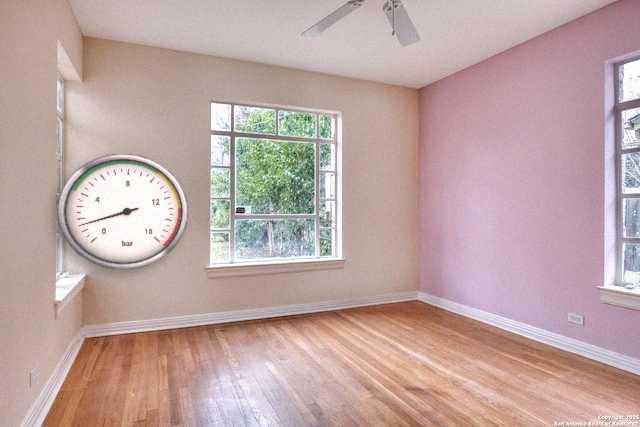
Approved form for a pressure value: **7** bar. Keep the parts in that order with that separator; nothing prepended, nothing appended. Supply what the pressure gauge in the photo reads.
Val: **1.5** bar
